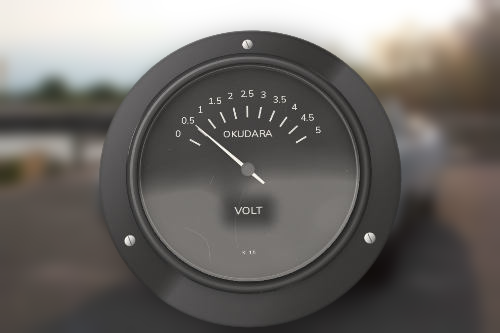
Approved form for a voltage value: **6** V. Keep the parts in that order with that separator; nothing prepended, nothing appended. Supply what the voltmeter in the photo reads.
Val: **0.5** V
